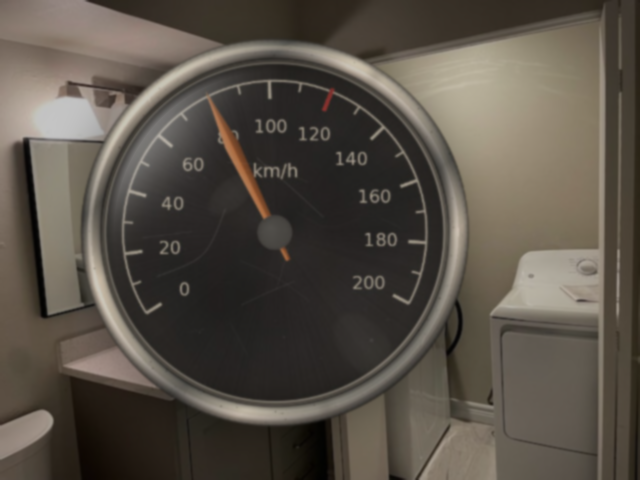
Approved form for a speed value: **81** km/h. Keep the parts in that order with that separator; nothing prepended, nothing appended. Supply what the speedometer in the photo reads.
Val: **80** km/h
